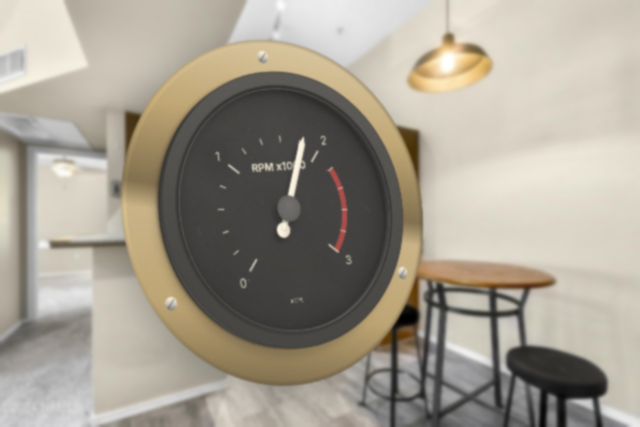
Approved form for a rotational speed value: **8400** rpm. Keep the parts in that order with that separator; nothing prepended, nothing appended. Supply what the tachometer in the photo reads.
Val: **1800** rpm
